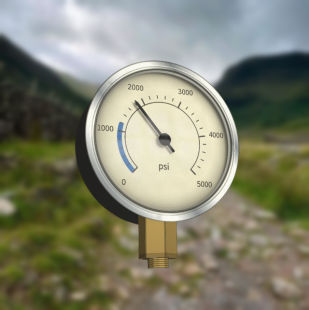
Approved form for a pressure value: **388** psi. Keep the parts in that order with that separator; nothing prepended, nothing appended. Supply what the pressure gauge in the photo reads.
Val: **1800** psi
